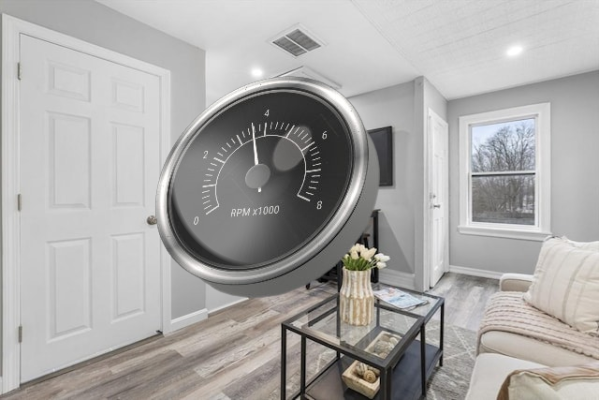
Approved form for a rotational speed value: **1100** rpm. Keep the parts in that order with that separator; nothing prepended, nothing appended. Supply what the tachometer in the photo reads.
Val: **3600** rpm
